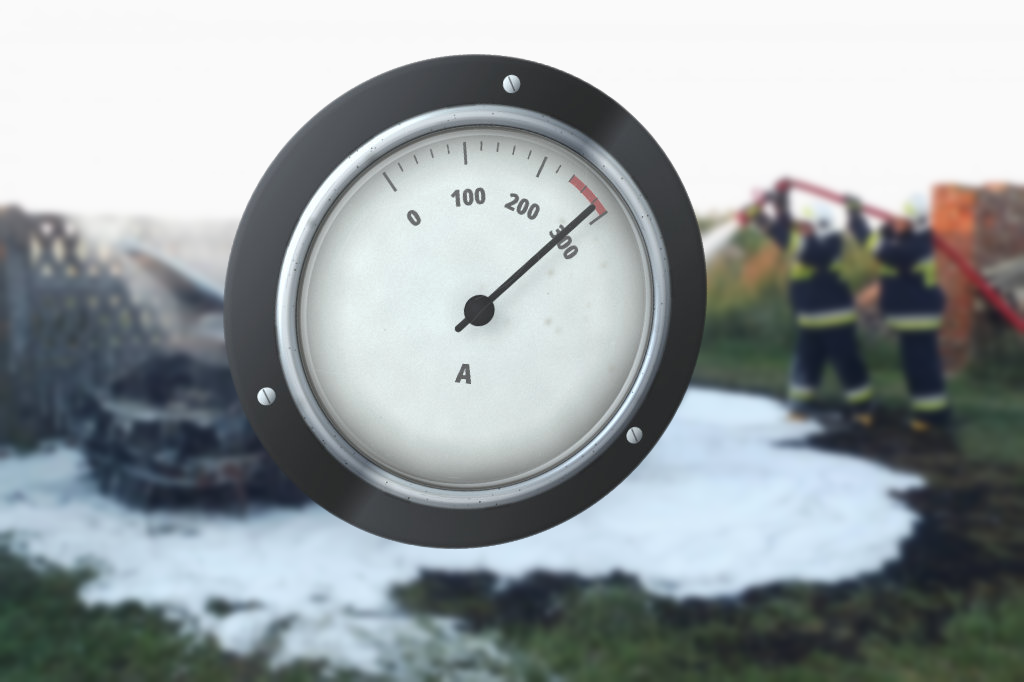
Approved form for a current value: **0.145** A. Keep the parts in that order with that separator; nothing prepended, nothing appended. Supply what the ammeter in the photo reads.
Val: **280** A
